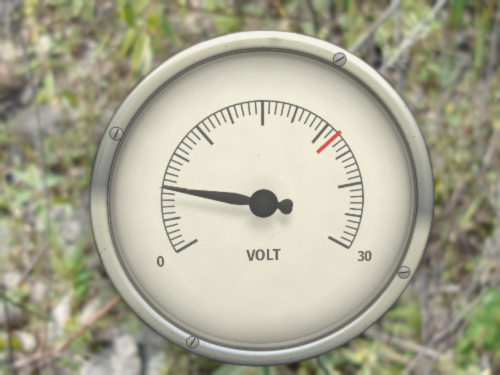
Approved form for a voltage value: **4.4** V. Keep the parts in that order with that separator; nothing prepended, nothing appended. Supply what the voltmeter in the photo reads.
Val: **5** V
